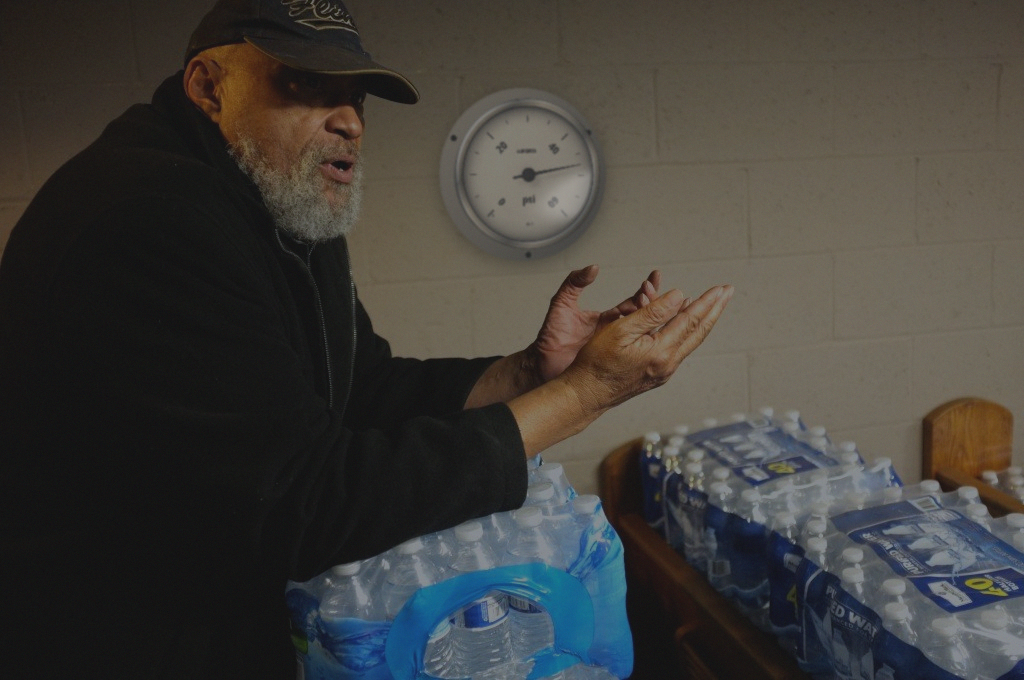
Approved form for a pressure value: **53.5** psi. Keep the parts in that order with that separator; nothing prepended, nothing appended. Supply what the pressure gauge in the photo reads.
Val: **47.5** psi
